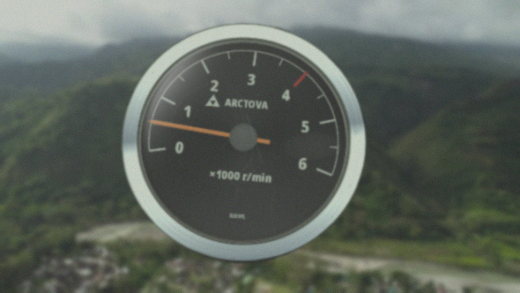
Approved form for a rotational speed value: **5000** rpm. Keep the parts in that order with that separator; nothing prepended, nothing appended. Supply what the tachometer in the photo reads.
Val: **500** rpm
